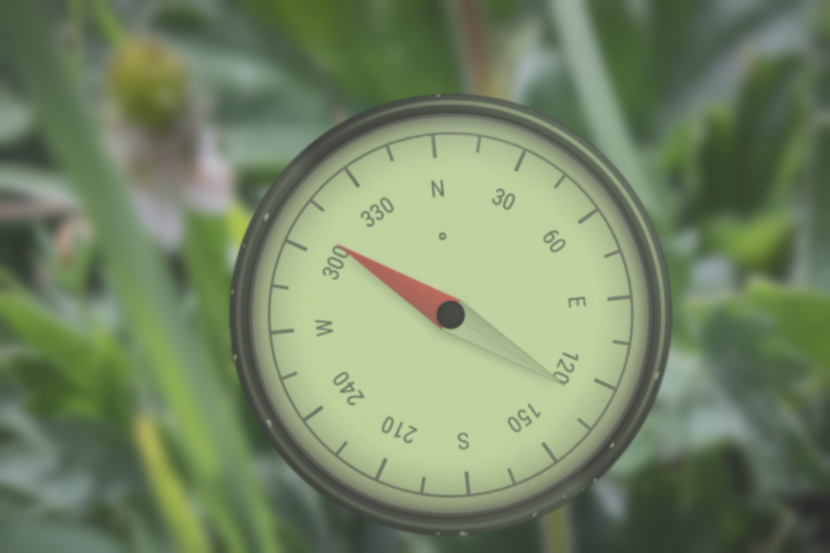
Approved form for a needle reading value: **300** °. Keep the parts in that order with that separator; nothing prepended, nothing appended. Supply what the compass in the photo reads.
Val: **307.5** °
